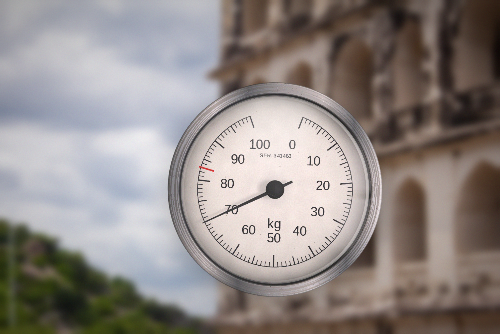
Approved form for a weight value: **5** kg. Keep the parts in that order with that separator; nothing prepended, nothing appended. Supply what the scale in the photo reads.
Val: **70** kg
